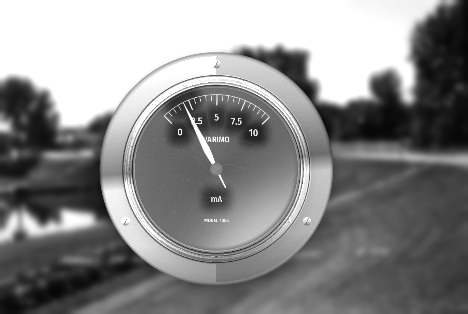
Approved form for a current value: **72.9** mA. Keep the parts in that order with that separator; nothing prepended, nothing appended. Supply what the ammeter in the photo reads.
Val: **2** mA
